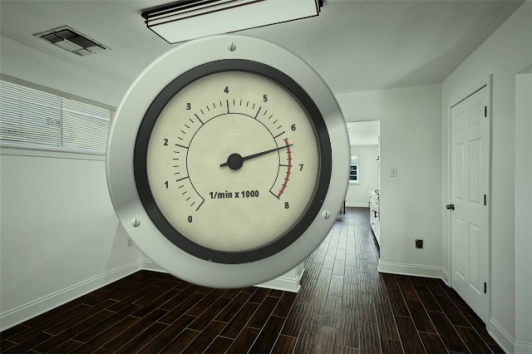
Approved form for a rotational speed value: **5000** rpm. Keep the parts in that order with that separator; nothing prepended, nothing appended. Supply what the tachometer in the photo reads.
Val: **6400** rpm
